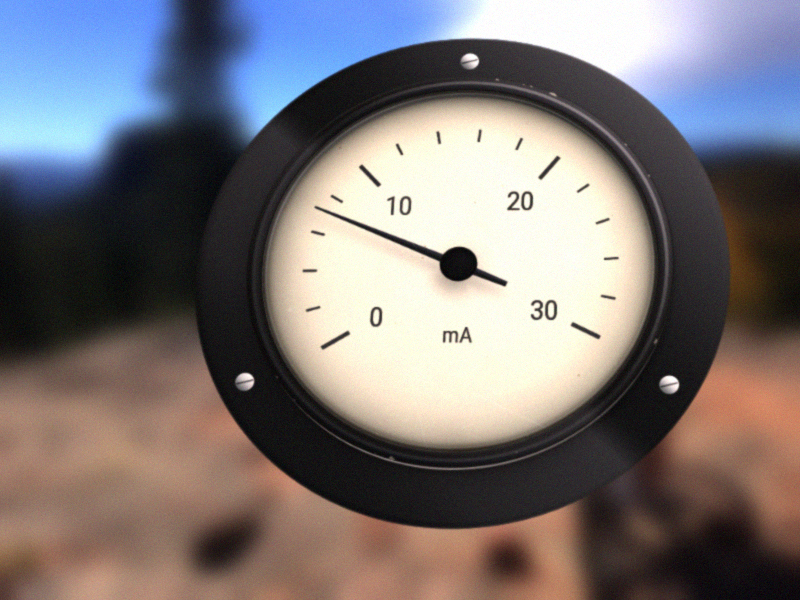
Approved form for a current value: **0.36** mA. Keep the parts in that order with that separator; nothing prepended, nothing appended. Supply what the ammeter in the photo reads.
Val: **7** mA
